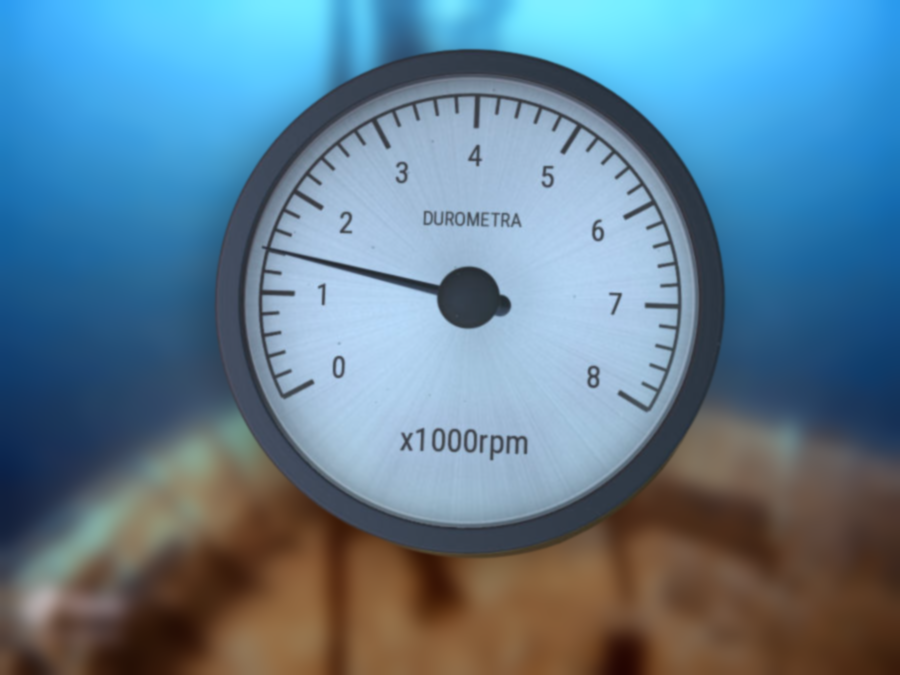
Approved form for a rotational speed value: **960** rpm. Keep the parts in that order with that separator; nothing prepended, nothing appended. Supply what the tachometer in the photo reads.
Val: **1400** rpm
